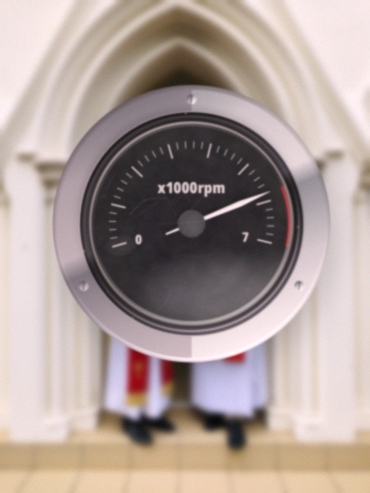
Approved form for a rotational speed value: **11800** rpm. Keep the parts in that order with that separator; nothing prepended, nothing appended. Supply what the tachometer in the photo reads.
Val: **5800** rpm
